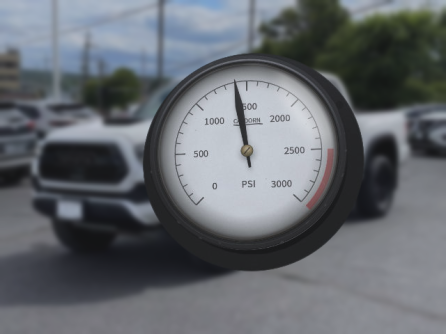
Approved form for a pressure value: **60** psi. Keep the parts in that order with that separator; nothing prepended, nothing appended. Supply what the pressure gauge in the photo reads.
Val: **1400** psi
